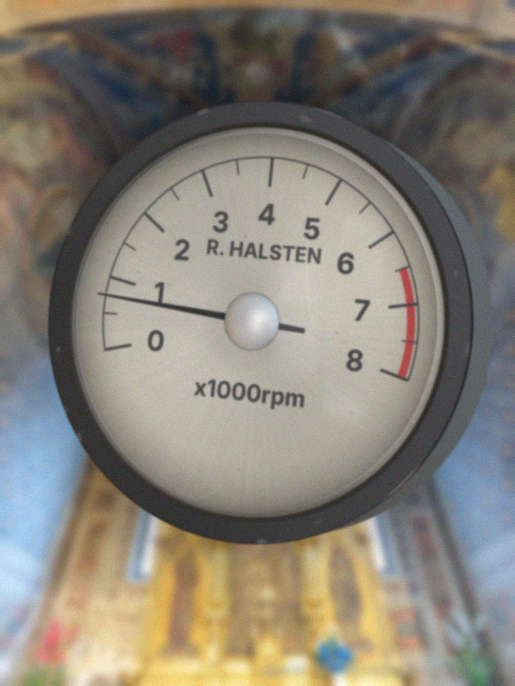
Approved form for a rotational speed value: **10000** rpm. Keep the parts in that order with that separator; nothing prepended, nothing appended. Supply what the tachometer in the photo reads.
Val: **750** rpm
